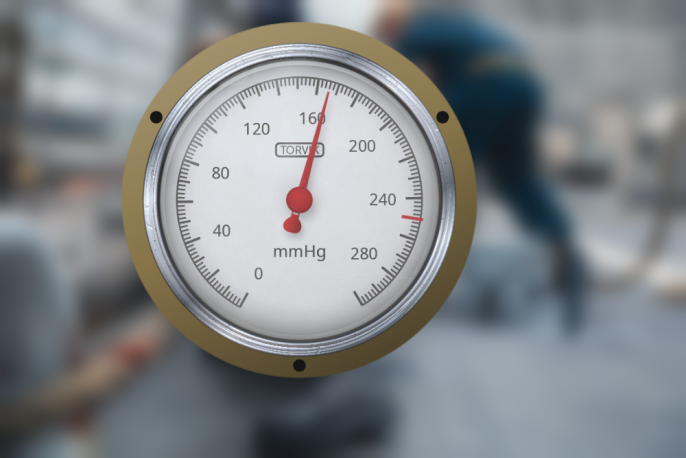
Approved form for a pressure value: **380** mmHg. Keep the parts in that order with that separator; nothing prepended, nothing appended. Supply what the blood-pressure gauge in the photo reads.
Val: **166** mmHg
